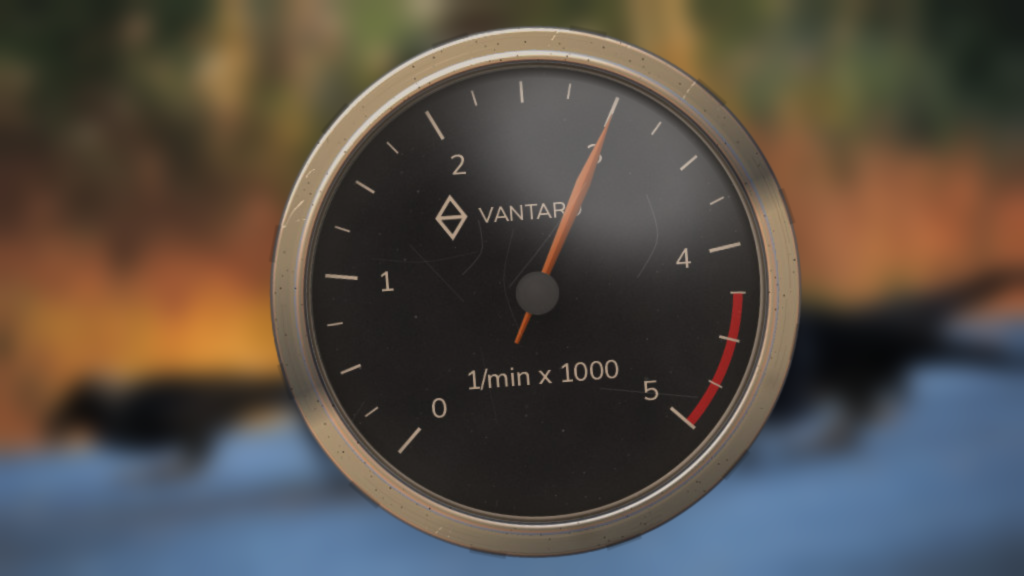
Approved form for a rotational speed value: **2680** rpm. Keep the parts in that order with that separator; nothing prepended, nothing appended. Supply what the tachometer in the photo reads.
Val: **3000** rpm
